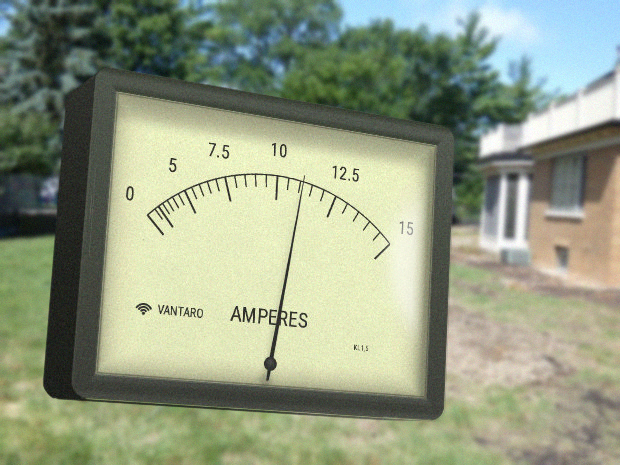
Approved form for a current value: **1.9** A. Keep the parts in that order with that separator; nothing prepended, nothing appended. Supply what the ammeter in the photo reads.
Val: **11** A
